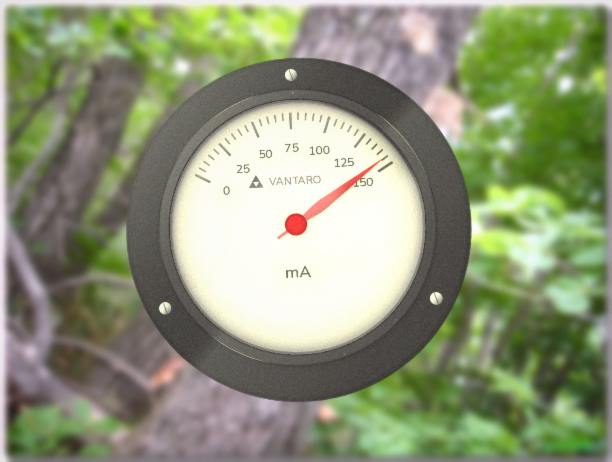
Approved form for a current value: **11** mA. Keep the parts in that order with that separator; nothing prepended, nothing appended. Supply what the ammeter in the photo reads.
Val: **145** mA
